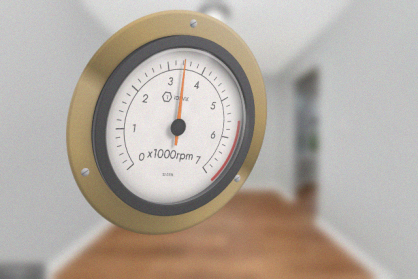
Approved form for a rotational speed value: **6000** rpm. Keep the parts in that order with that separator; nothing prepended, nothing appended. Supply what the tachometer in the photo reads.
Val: **3400** rpm
